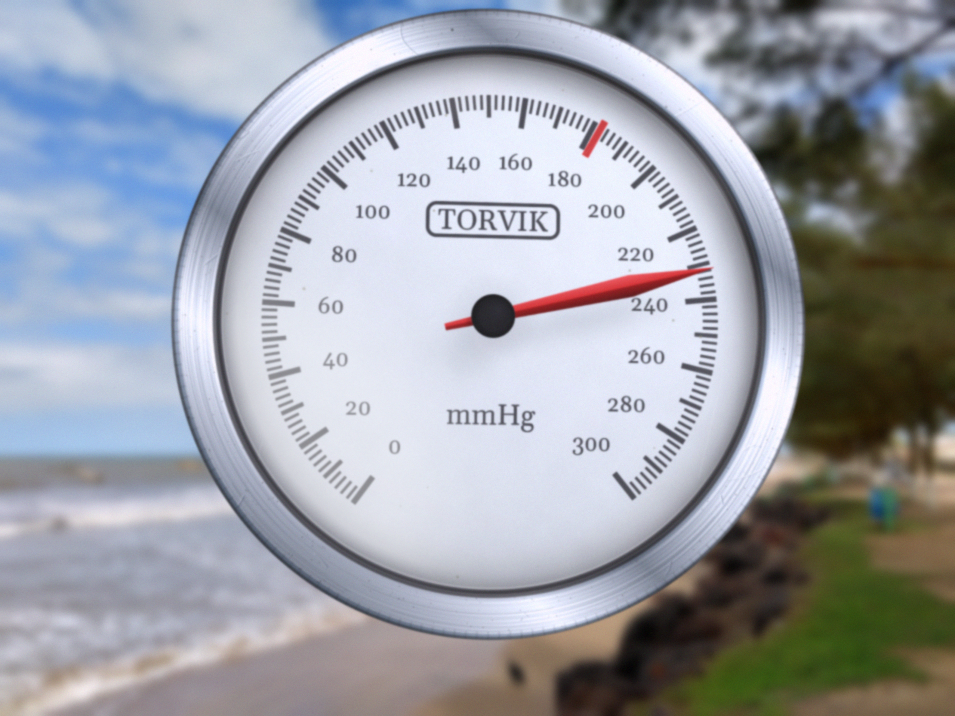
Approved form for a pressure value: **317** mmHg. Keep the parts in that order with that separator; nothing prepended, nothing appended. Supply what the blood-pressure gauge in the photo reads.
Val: **232** mmHg
